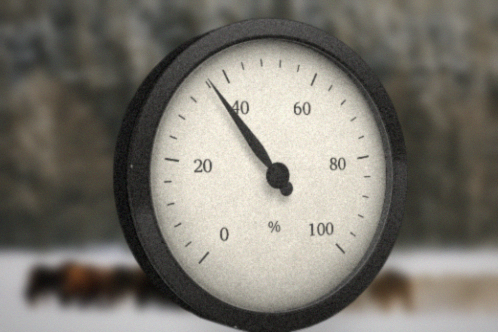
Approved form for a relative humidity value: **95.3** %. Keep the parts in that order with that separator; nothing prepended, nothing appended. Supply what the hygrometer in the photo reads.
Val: **36** %
